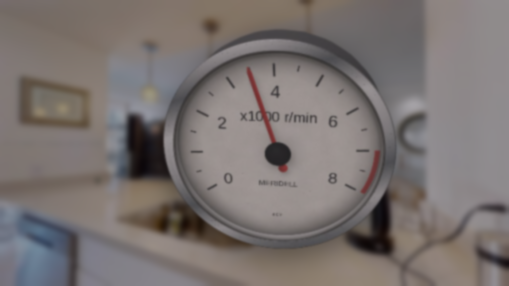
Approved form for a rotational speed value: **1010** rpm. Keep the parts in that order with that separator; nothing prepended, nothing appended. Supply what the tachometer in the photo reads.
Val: **3500** rpm
